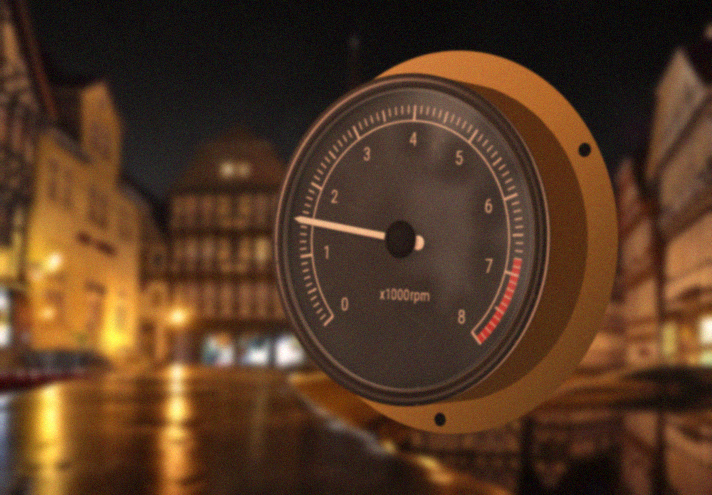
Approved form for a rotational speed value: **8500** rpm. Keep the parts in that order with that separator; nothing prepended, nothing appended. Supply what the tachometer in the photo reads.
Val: **1500** rpm
